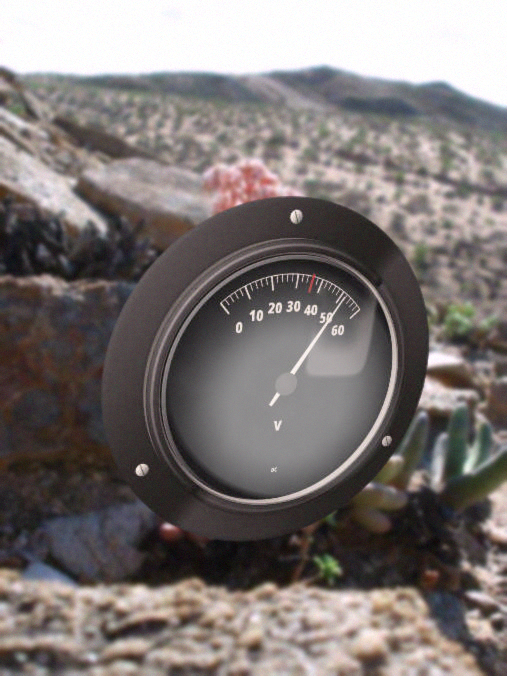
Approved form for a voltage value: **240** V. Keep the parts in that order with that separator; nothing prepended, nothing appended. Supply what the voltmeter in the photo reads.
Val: **50** V
